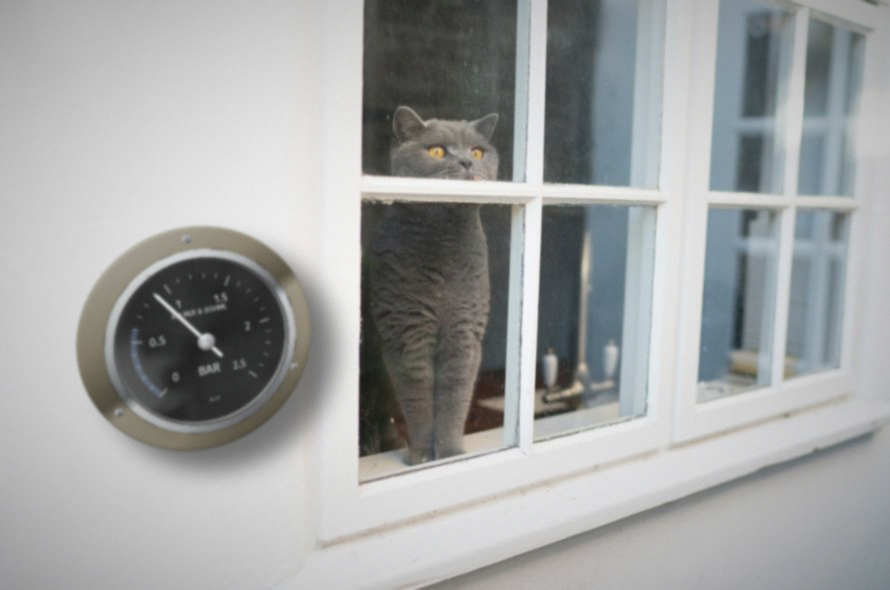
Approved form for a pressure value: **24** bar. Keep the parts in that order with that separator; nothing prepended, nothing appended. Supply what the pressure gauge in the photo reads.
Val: **0.9** bar
